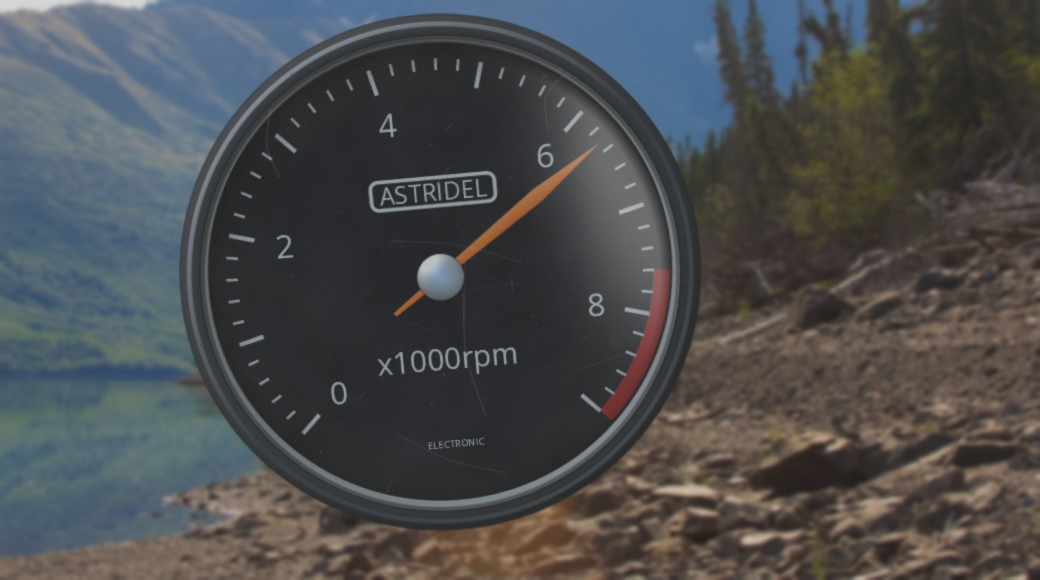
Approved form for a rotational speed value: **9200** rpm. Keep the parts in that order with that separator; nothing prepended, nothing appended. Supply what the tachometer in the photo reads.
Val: **6300** rpm
